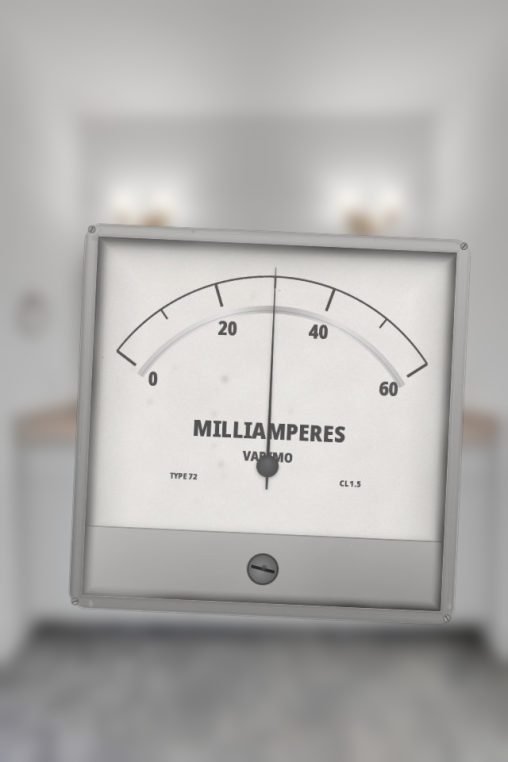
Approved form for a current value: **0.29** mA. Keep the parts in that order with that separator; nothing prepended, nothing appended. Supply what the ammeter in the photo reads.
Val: **30** mA
